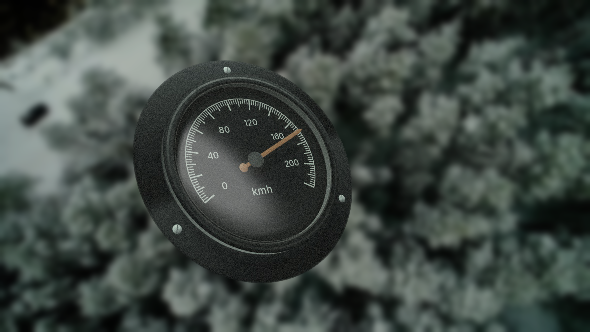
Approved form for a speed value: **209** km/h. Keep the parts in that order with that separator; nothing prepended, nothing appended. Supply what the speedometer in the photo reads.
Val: **170** km/h
